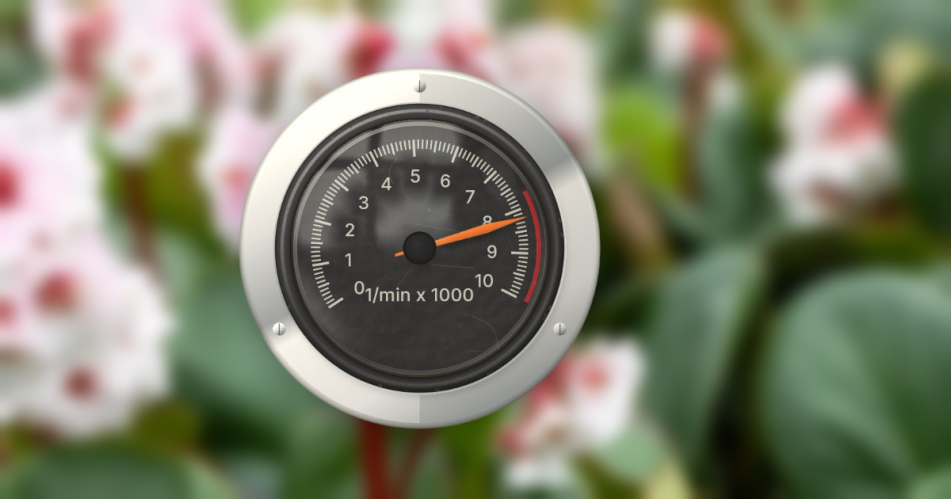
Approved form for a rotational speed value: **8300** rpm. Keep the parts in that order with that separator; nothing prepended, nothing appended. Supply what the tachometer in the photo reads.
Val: **8200** rpm
